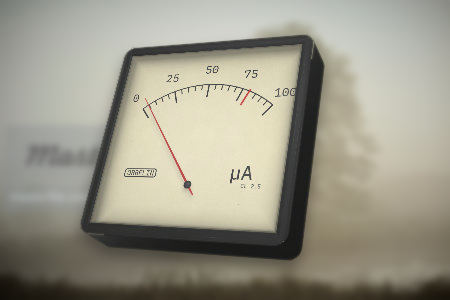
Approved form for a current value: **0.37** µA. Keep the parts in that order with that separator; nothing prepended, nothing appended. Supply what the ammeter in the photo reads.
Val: **5** µA
